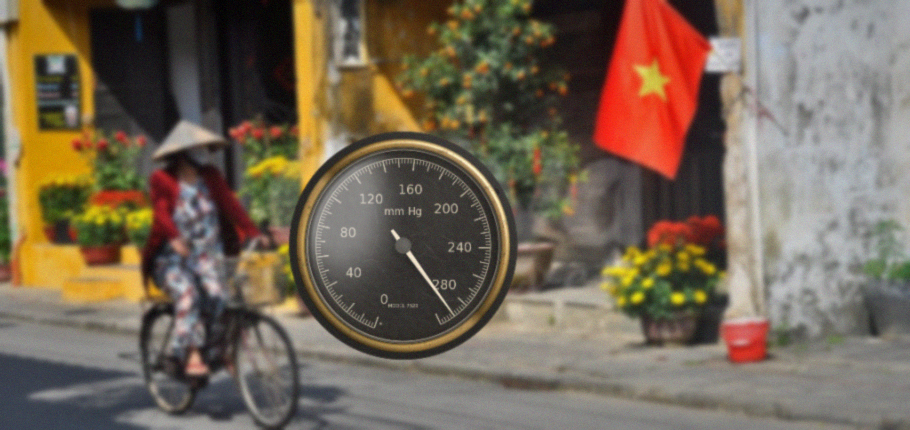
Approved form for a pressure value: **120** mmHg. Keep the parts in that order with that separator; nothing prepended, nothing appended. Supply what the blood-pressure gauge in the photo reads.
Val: **290** mmHg
